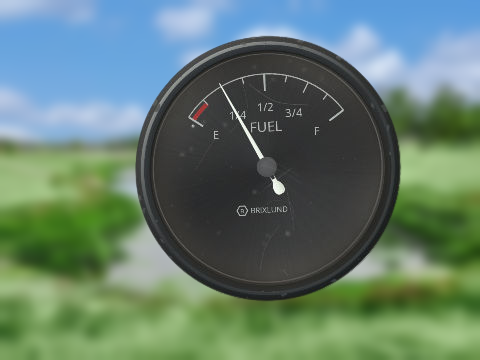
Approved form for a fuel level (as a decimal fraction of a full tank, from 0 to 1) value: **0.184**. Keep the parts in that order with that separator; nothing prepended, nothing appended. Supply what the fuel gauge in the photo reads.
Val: **0.25**
